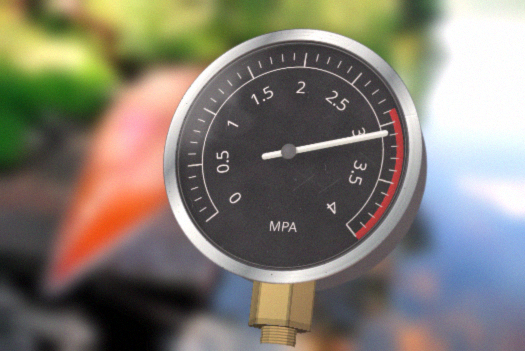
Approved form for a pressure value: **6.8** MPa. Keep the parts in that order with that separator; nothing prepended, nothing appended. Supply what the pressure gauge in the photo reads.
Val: **3.1** MPa
